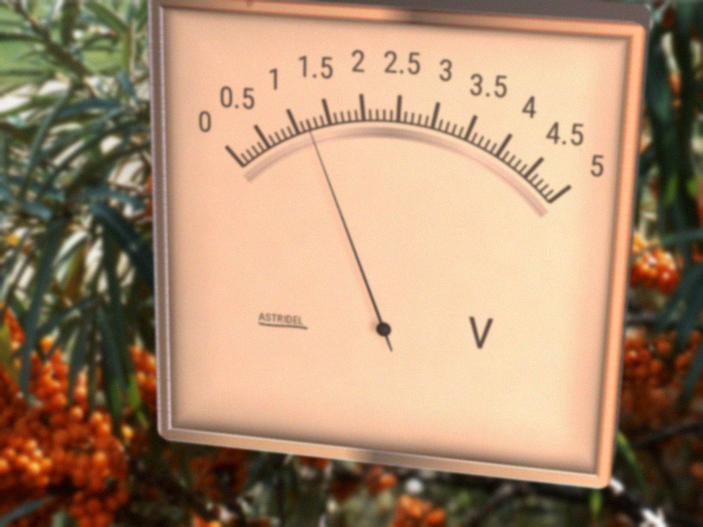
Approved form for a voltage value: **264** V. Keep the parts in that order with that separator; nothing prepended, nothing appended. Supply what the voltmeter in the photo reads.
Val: **1.2** V
